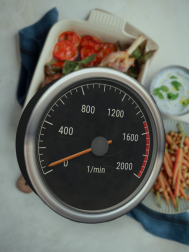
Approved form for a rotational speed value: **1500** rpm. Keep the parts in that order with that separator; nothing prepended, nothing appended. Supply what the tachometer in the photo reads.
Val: **50** rpm
